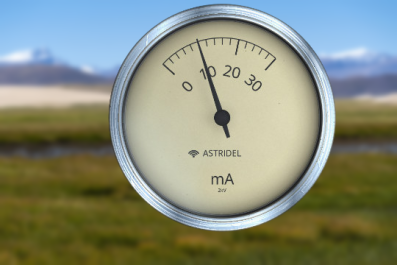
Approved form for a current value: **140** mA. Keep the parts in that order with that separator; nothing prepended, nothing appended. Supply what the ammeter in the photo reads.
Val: **10** mA
